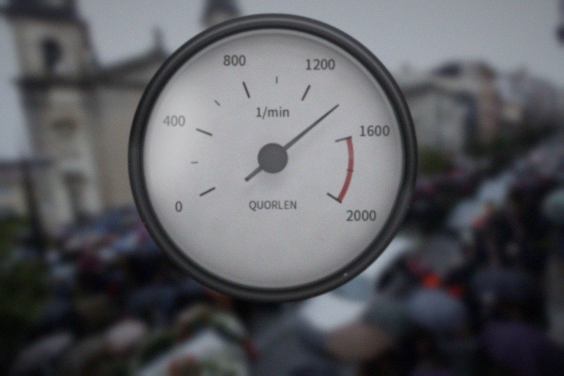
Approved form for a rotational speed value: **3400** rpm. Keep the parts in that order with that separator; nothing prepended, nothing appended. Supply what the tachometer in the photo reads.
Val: **1400** rpm
